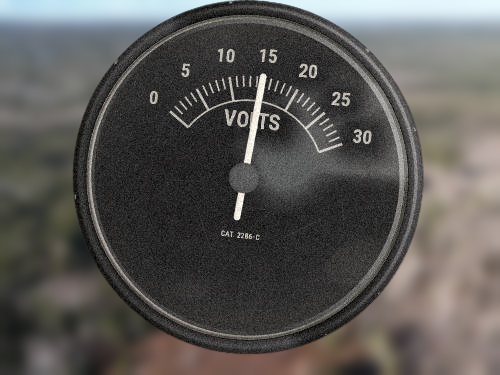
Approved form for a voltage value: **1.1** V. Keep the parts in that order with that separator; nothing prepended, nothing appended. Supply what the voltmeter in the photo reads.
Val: **15** V
